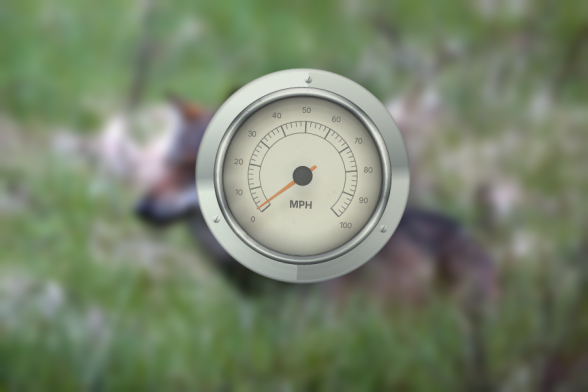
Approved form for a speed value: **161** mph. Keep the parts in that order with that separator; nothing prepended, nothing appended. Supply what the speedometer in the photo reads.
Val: **2** mph
